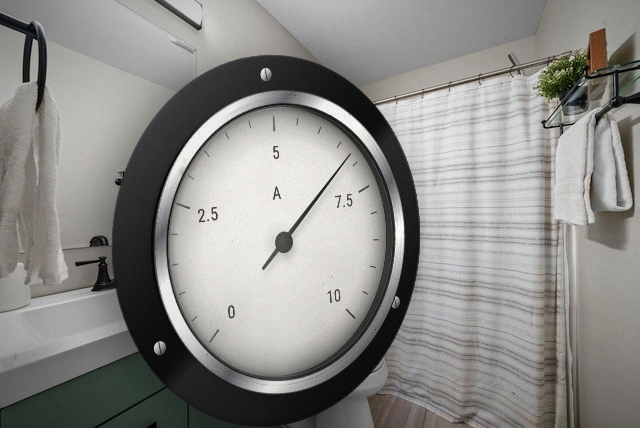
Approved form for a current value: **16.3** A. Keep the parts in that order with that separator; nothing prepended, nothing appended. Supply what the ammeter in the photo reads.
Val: **6.75** A
